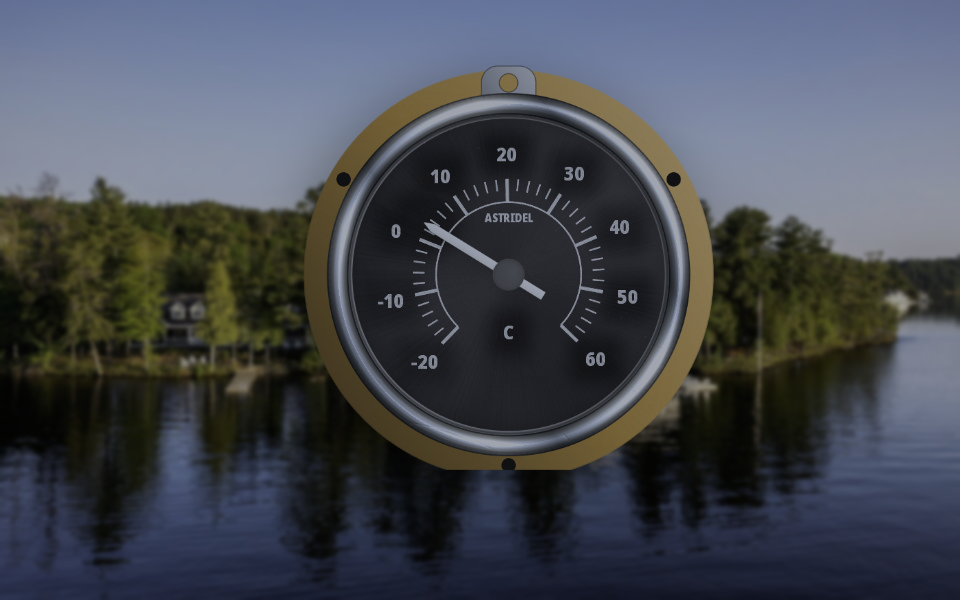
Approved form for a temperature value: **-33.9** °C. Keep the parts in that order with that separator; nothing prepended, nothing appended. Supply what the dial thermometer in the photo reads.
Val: **3** °C
